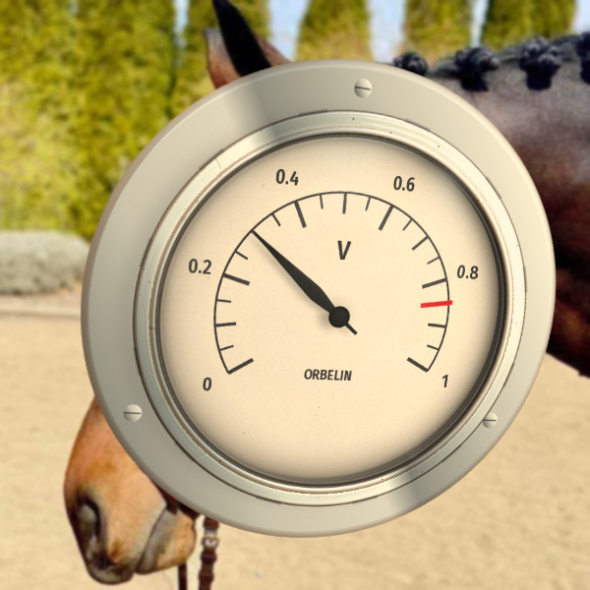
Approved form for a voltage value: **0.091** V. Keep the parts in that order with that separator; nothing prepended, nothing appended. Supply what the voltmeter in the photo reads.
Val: **0.3** V
